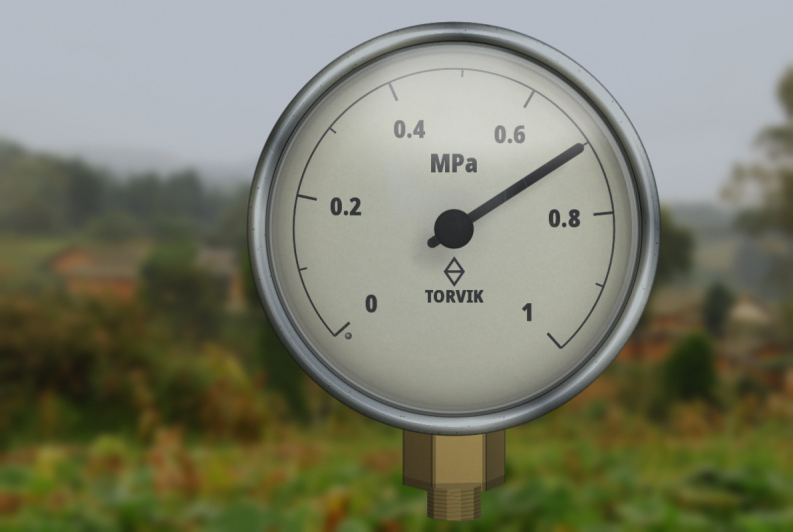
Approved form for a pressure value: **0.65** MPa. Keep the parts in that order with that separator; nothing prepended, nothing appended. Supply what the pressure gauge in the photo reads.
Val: **0.7** MPa
